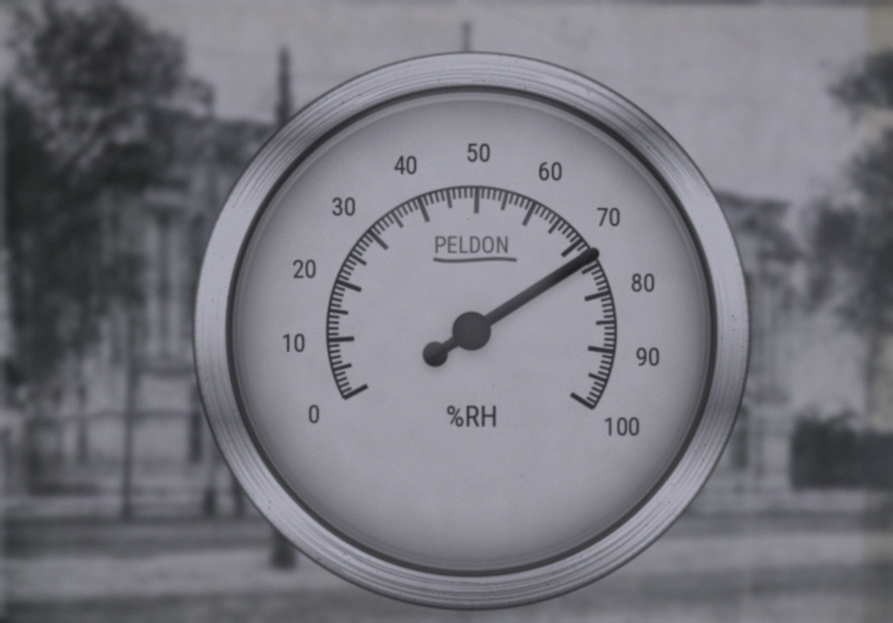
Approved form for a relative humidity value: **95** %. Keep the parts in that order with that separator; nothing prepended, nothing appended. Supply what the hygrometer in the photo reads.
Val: **73** %
